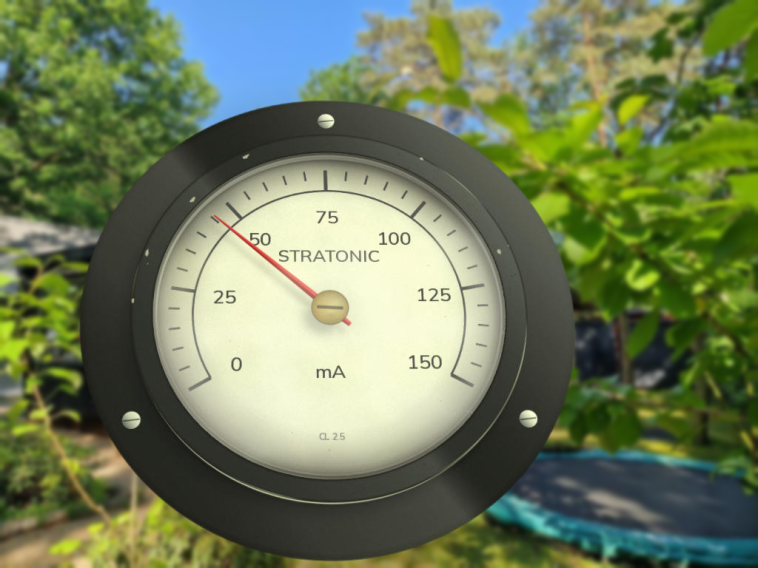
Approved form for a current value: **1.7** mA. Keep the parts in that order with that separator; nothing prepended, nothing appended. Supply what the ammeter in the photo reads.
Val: **45** mA
